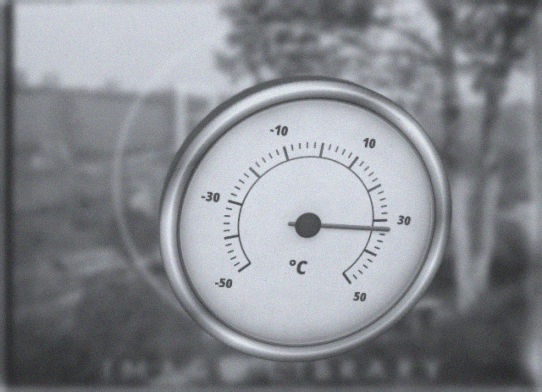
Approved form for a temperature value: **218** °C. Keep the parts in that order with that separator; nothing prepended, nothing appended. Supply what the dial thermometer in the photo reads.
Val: **32** °C
